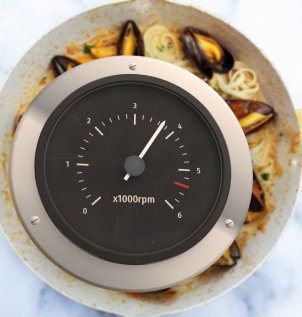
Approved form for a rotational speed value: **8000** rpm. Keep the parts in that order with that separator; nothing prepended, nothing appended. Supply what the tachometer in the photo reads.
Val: **3700** rpm
